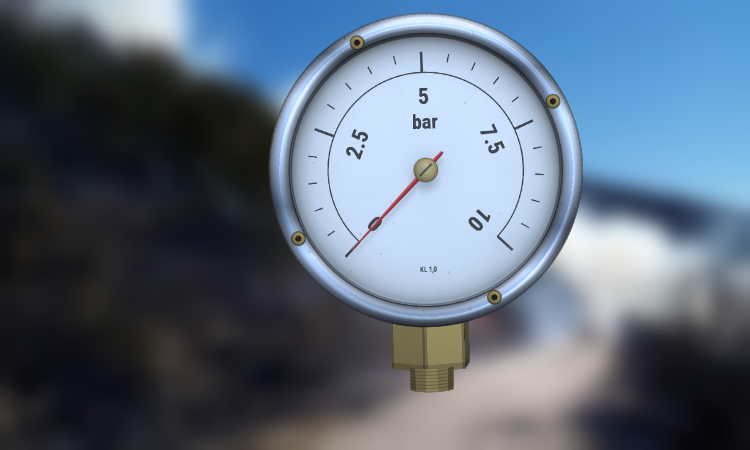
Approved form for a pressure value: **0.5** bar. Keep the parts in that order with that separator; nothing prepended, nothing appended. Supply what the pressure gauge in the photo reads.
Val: **0** bar
